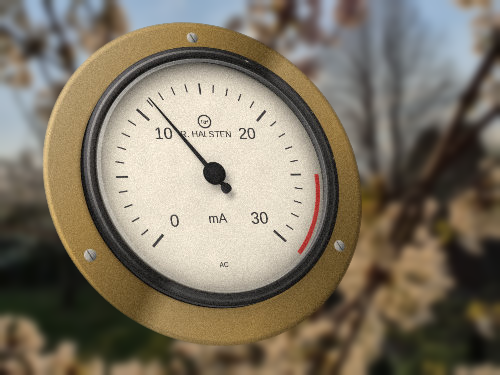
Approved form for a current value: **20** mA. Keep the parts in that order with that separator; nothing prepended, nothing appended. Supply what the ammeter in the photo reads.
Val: **11** mA
